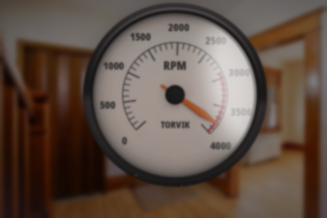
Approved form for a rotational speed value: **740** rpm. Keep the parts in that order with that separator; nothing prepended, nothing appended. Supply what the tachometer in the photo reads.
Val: **3800** rpm
